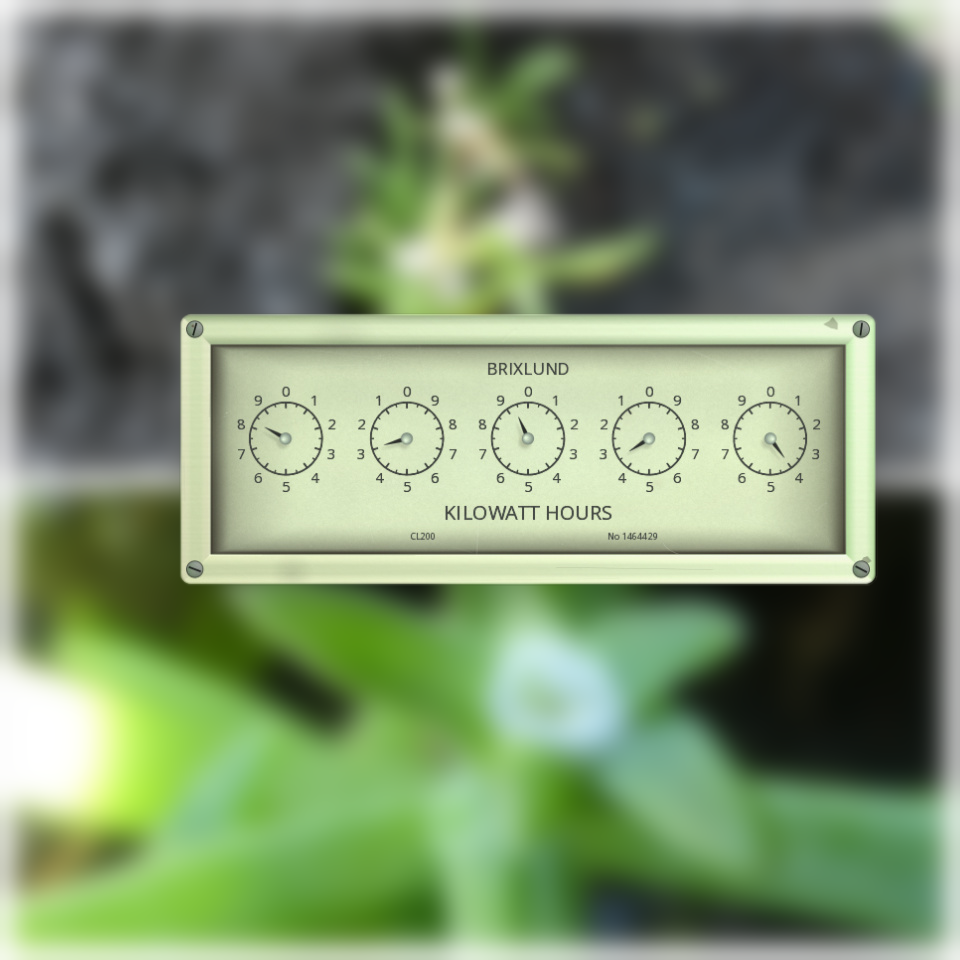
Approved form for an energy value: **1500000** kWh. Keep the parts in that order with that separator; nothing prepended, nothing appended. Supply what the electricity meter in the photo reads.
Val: **82934** kWh
